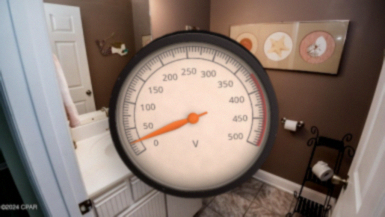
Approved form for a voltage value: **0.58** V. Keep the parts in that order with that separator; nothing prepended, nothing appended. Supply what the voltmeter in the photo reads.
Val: **25** V
